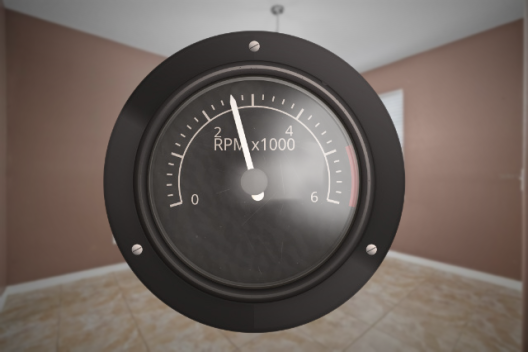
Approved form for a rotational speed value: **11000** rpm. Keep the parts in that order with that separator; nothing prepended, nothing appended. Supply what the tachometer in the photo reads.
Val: **2600** rpm
